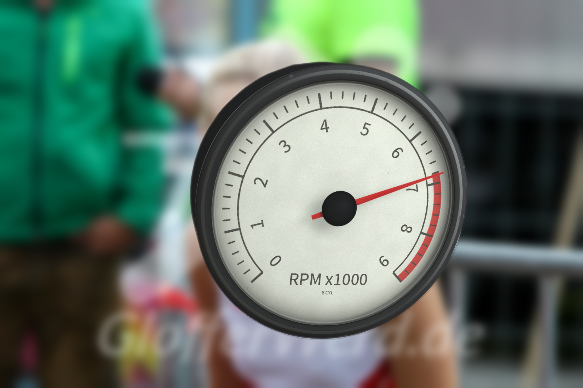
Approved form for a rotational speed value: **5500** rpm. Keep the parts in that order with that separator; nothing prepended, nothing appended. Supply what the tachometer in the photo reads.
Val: **6800** rpm
